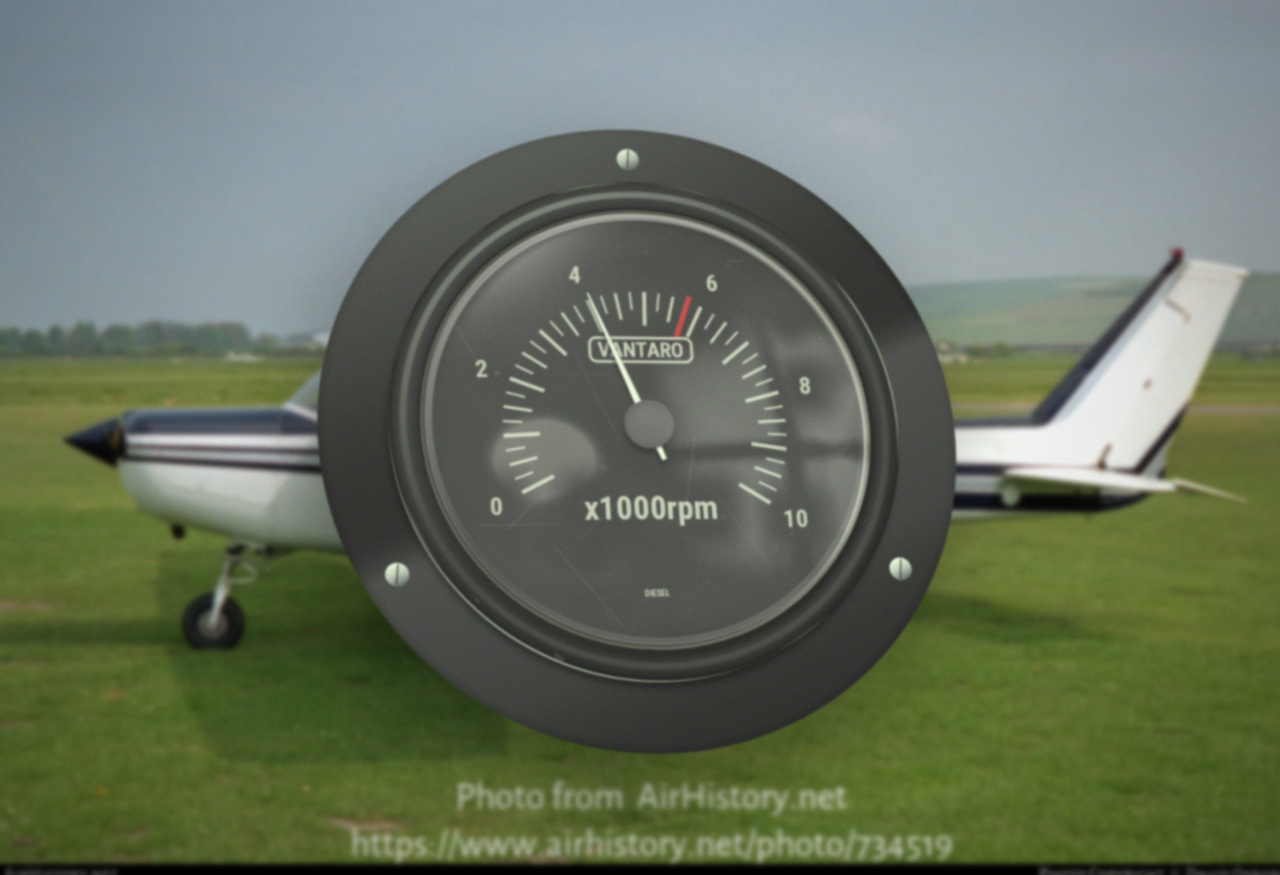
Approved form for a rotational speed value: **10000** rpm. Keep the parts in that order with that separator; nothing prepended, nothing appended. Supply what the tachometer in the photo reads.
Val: **4000** rpm
